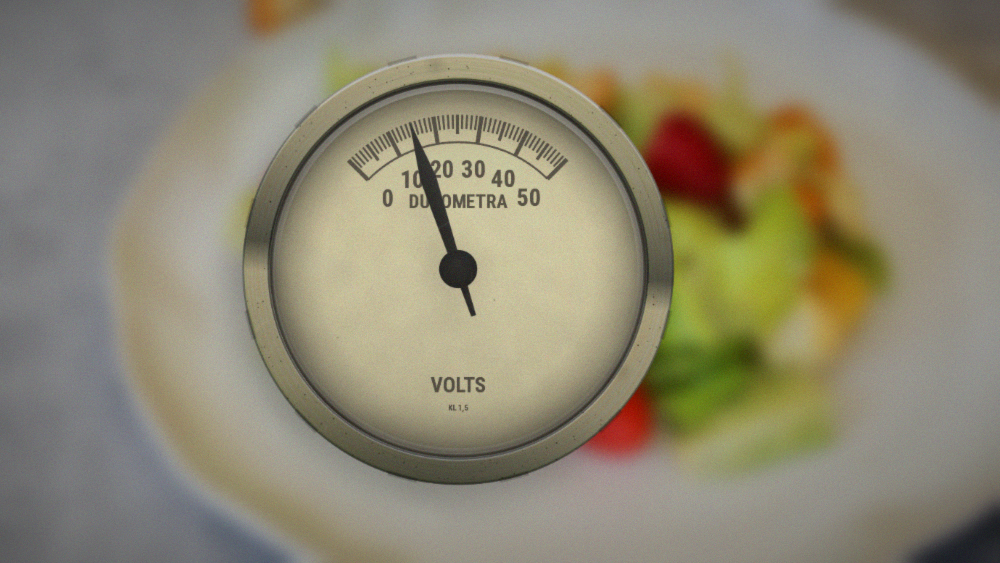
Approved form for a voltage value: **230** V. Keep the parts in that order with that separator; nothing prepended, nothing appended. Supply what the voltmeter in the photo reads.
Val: **15** V
